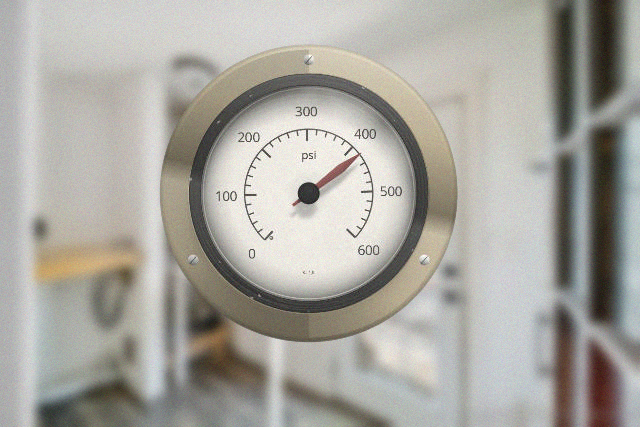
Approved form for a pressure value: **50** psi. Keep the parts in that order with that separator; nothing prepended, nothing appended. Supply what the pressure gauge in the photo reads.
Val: **420** psi
